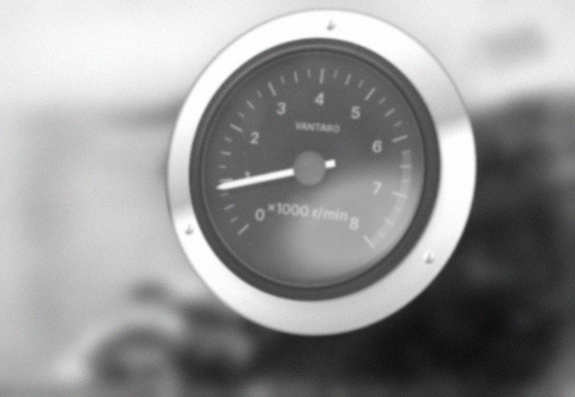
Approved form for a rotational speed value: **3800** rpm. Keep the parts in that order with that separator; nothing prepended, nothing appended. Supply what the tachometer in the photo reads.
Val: **875** rpm
